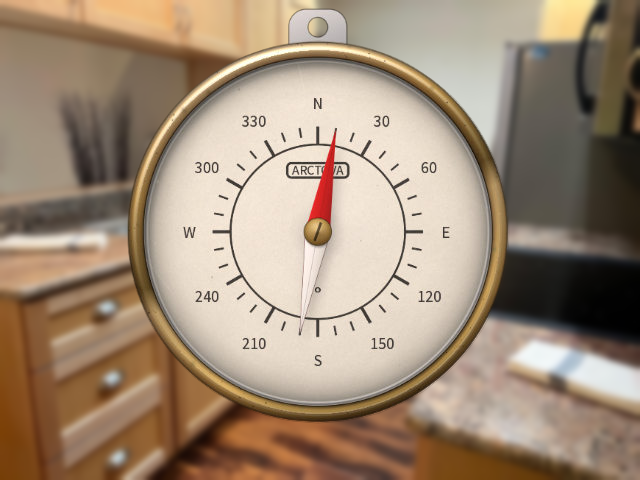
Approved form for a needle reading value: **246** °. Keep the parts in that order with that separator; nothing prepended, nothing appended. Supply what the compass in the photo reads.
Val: **10** °
